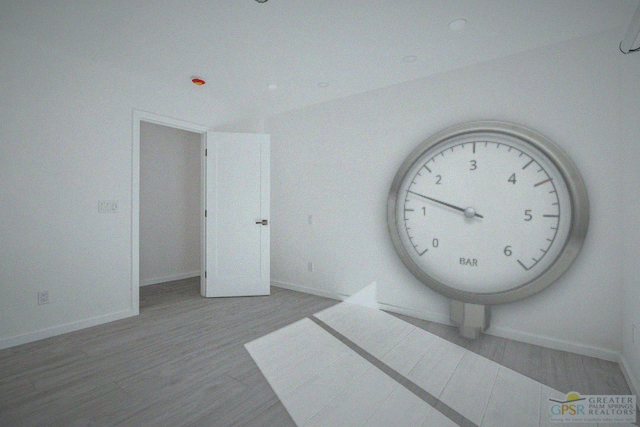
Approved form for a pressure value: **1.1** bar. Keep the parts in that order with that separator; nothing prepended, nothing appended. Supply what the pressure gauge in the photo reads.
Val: **1.4** bar
